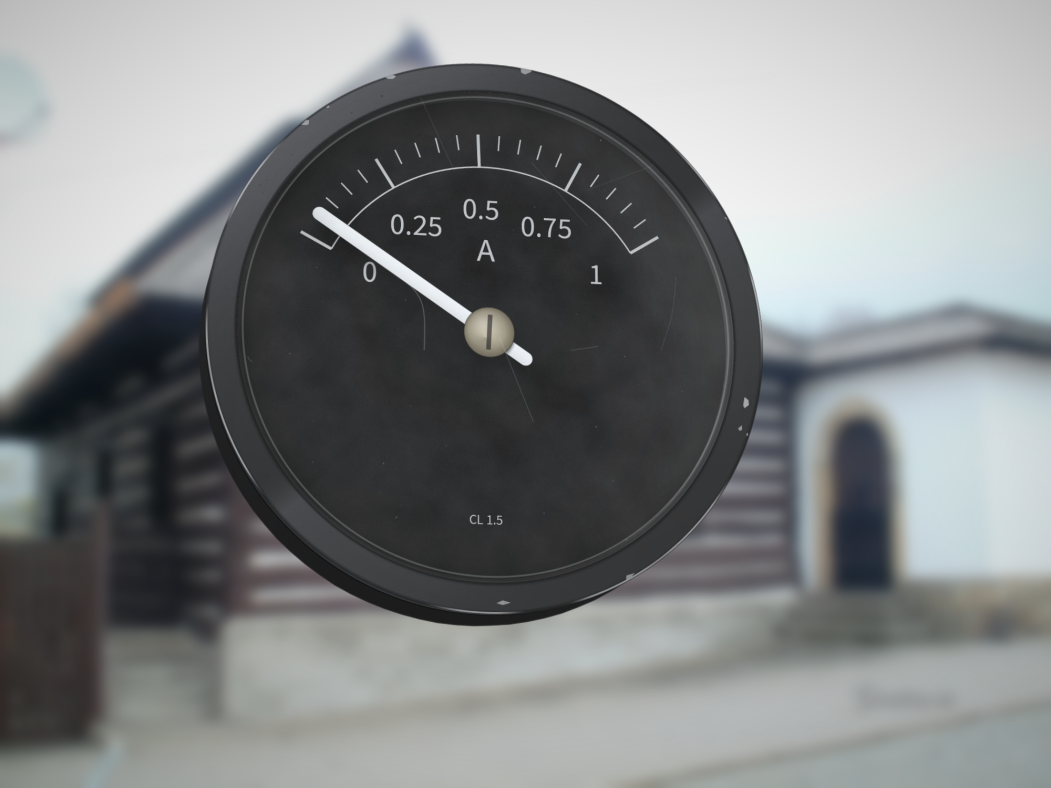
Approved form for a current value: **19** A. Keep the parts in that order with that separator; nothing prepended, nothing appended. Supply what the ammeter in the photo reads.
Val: **0.05** A
